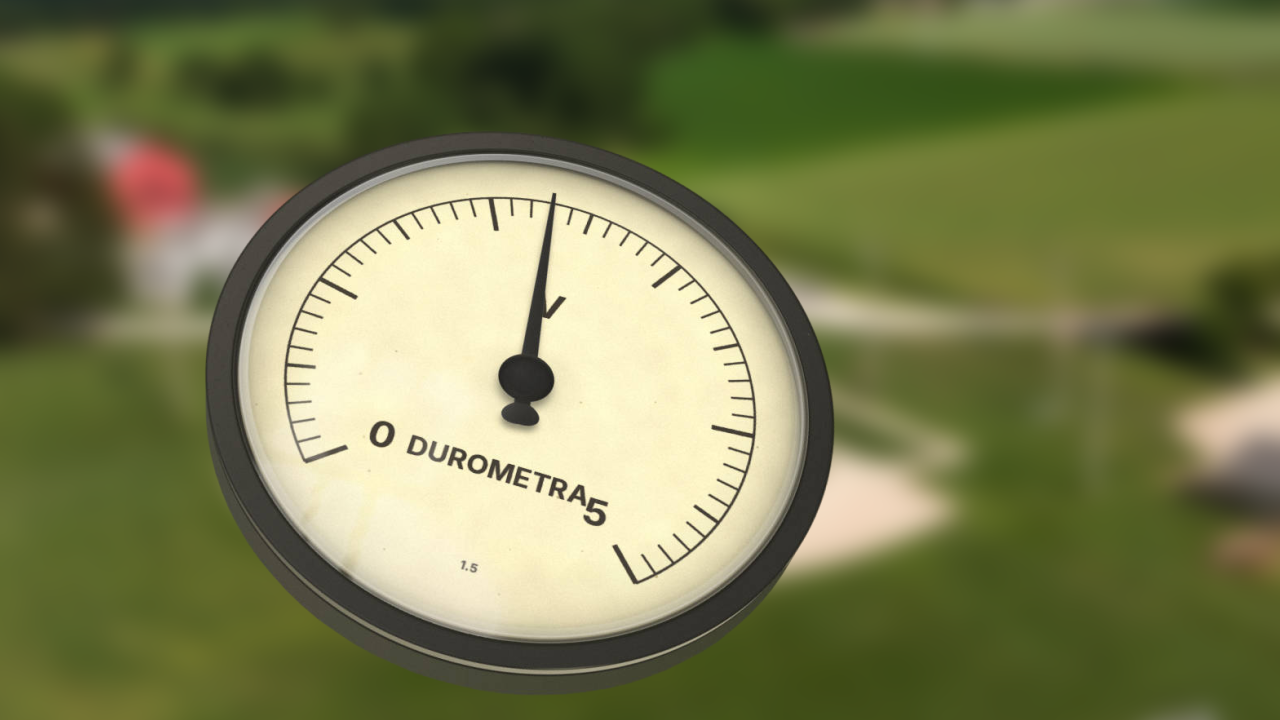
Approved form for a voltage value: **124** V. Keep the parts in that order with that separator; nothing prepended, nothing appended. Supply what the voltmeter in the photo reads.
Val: **2.3** V
